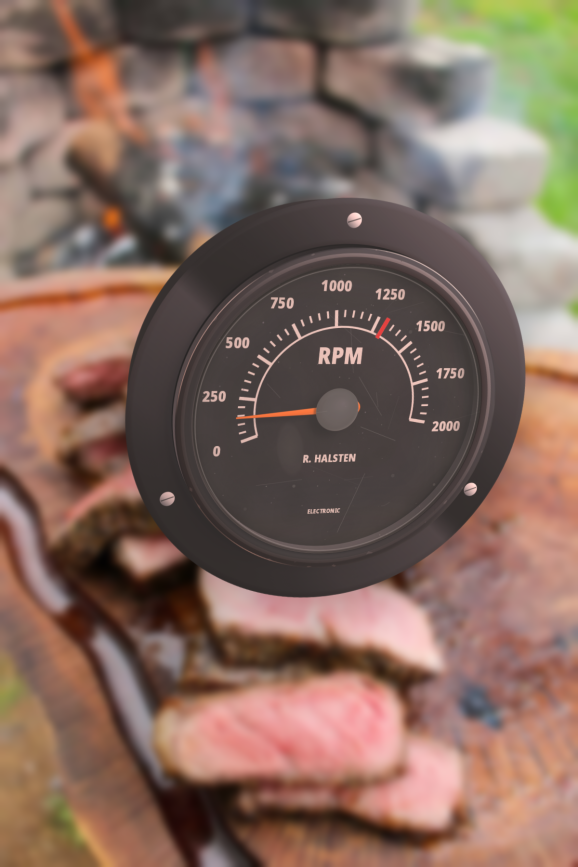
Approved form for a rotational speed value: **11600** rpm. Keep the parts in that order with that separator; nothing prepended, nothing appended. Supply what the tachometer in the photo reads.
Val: **150** rpm
